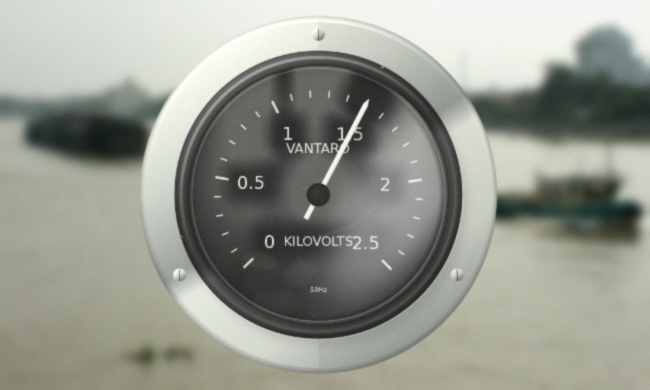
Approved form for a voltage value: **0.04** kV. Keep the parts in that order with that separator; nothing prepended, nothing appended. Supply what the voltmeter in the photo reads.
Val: **1.5** kV
